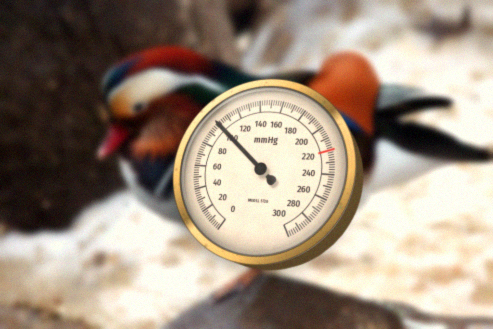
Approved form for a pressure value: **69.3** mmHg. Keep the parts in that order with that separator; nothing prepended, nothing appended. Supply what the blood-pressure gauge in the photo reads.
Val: **100** mmHg
